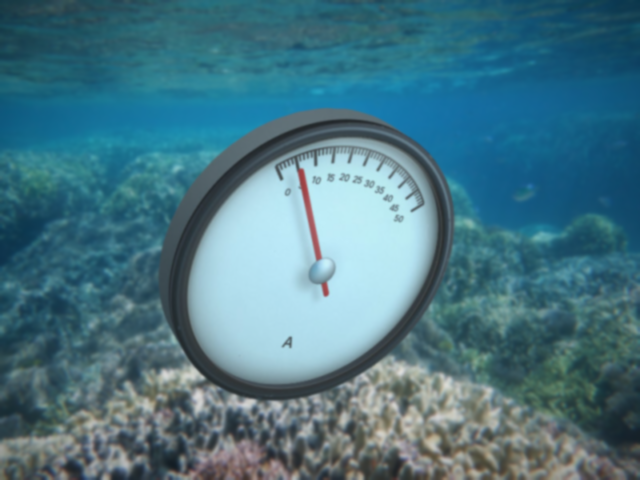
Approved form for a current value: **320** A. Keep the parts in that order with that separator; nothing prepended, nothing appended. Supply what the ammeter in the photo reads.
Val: **5** A
